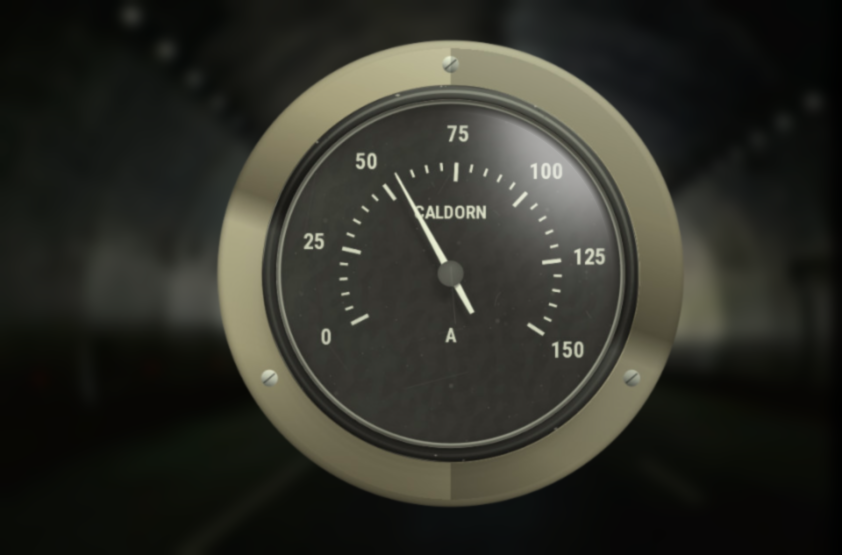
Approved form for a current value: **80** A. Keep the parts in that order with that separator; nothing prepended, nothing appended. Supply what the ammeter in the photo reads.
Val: **55** A
